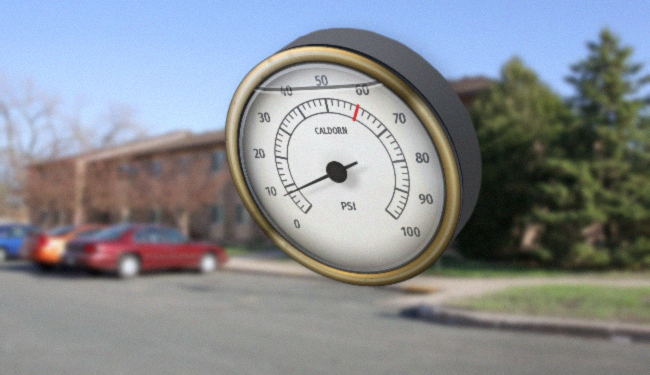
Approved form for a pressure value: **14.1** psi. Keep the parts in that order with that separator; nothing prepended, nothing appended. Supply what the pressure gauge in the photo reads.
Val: **8** psi
